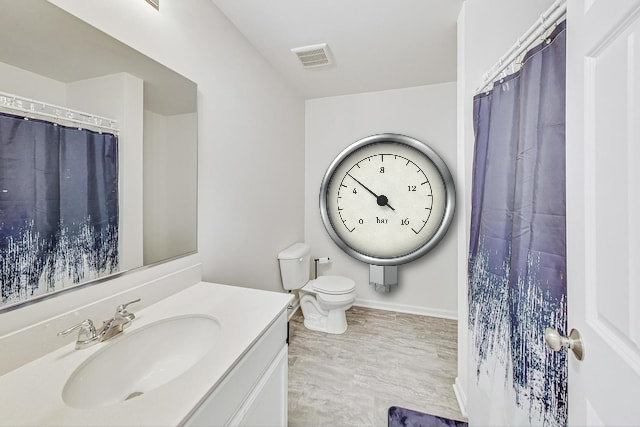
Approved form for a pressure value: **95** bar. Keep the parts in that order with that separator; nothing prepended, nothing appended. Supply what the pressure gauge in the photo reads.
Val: **5** bar
